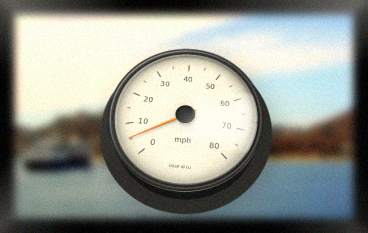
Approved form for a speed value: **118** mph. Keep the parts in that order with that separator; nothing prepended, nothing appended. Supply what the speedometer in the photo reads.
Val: **5** mph
